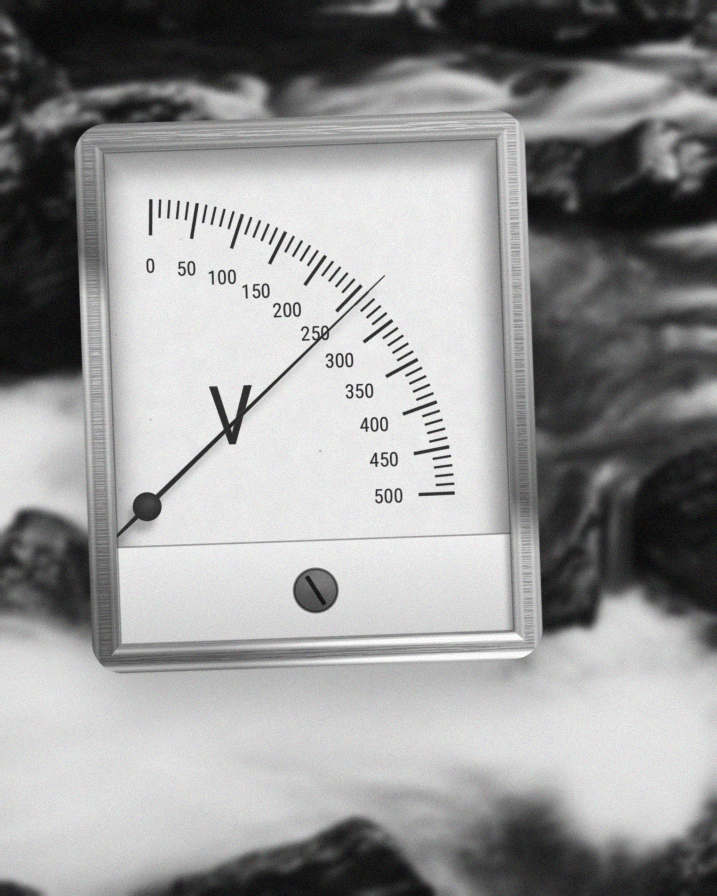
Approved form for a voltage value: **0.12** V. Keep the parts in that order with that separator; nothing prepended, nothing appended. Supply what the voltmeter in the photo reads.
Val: **260** V
